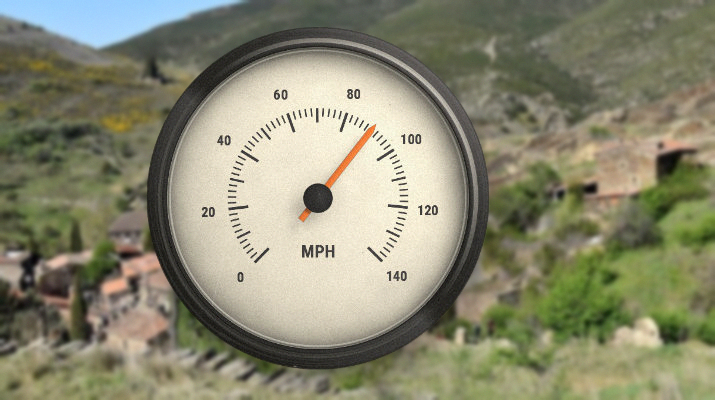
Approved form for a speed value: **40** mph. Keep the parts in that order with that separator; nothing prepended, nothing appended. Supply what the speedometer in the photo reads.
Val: **90** mph
